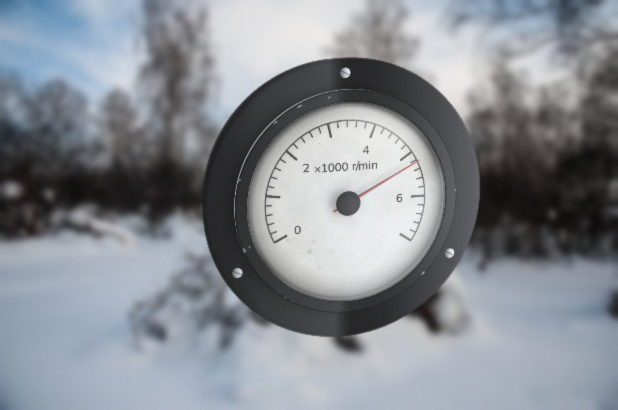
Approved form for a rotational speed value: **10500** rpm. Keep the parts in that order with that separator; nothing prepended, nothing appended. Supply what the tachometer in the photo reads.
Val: **5200** rpm
